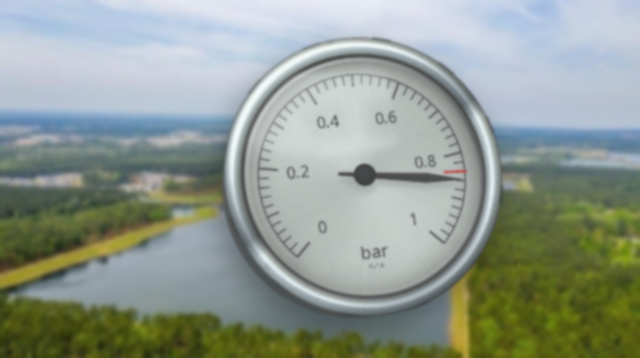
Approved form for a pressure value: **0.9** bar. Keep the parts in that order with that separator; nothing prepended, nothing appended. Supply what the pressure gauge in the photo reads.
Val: **0.86** bar
